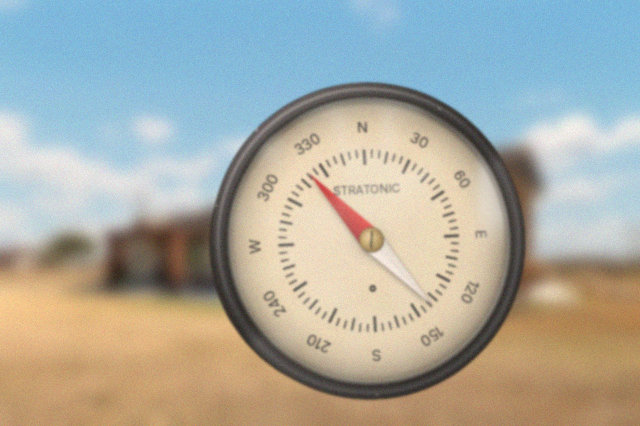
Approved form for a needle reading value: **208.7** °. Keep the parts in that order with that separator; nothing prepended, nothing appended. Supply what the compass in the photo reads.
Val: **320** °
